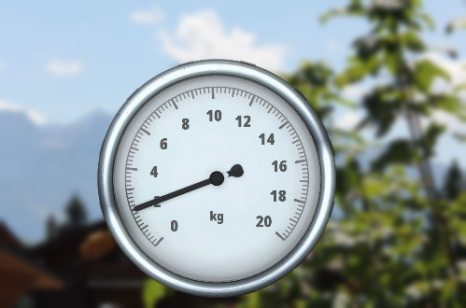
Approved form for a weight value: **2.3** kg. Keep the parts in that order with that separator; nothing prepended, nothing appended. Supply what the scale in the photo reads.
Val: **2** kg
